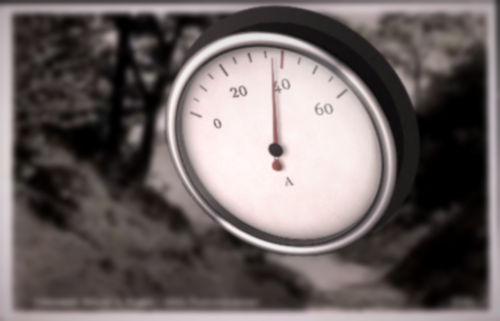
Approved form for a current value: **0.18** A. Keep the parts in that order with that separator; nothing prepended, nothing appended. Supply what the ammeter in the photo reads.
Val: **37.5** A
